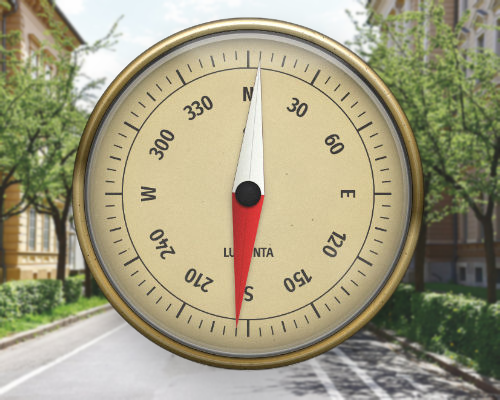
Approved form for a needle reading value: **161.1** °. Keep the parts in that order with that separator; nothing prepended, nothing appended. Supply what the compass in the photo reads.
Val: **185** °
